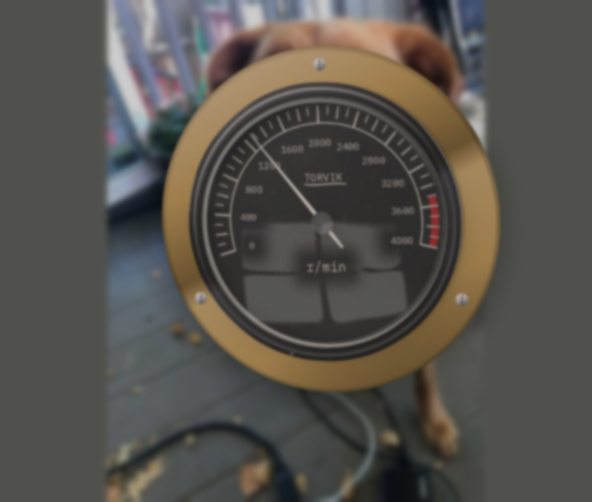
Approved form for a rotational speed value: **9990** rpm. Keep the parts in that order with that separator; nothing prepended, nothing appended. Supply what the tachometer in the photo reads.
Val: **1300** rpm
